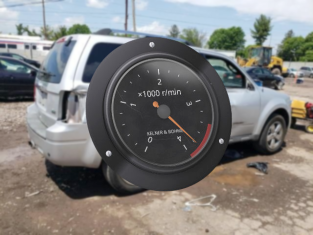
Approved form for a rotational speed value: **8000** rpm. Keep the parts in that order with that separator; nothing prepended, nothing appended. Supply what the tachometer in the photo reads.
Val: **3800** rpm
